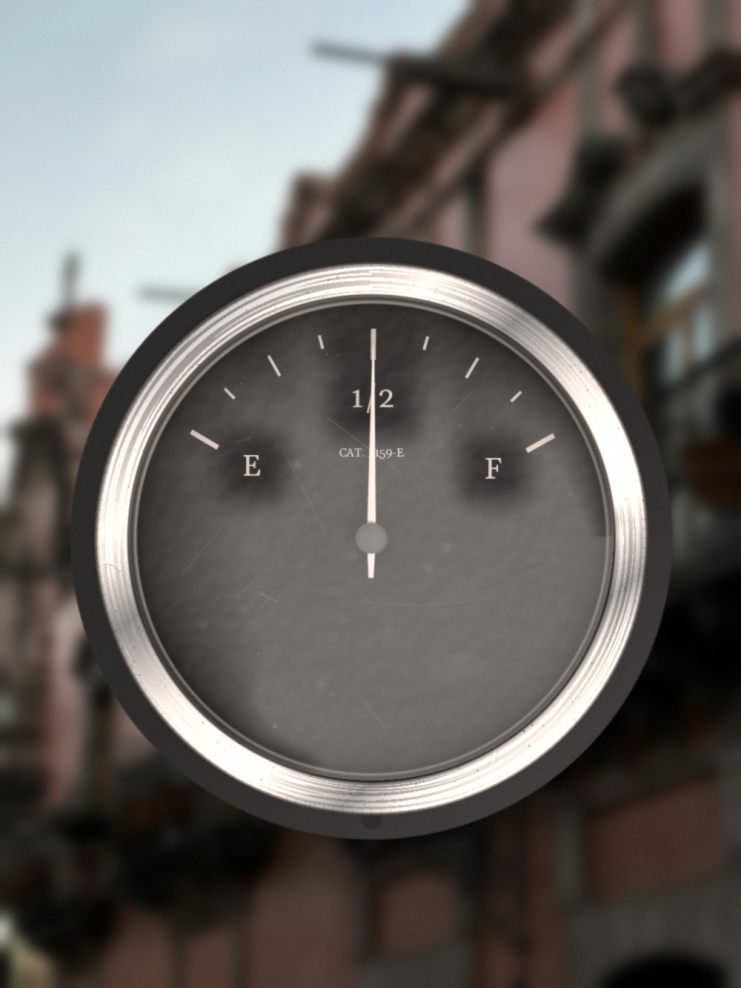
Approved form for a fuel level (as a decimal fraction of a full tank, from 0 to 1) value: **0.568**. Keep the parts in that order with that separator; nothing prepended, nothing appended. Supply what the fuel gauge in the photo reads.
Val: **0.5**
